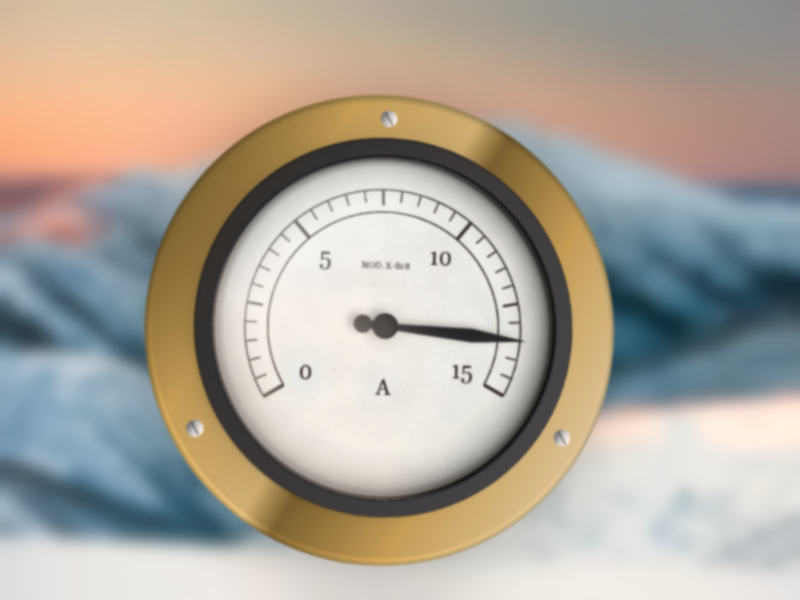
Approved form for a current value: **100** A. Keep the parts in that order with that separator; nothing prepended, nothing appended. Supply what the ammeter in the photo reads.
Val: **13.5** A
